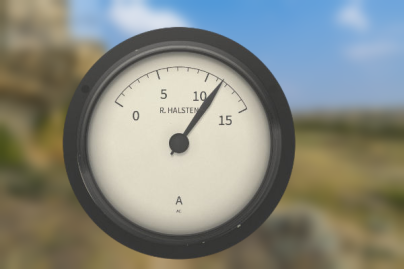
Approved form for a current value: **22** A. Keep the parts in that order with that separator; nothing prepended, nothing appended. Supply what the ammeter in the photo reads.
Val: **11.5** A
